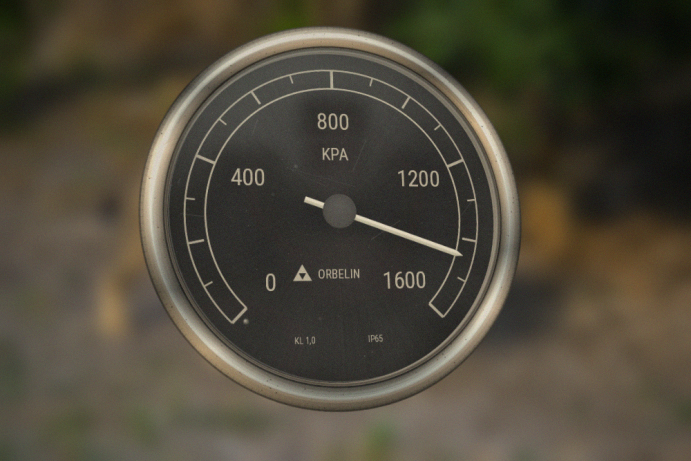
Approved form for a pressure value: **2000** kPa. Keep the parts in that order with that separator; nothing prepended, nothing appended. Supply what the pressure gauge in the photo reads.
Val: **1450** kPa
